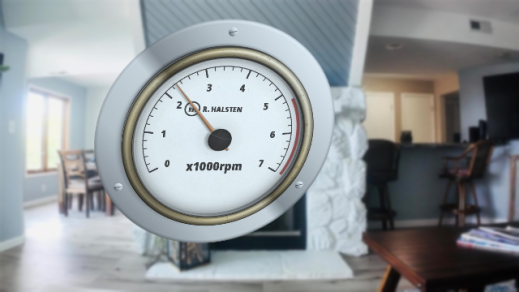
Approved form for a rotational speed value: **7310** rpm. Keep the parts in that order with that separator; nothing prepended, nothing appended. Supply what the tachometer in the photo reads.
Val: **2300** rpm
